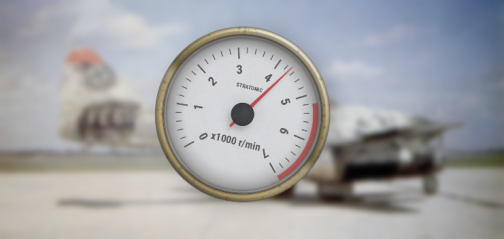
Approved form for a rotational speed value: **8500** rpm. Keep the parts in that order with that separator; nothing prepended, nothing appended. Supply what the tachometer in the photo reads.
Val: **4300** rpm
